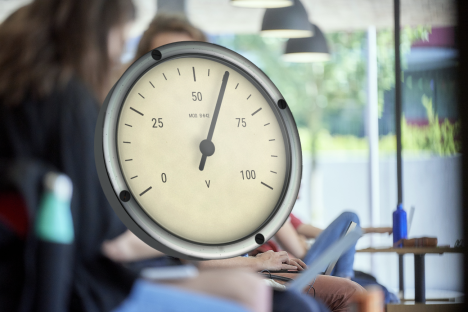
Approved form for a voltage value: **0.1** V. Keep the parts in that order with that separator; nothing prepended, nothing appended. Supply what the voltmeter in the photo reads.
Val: **60** V
